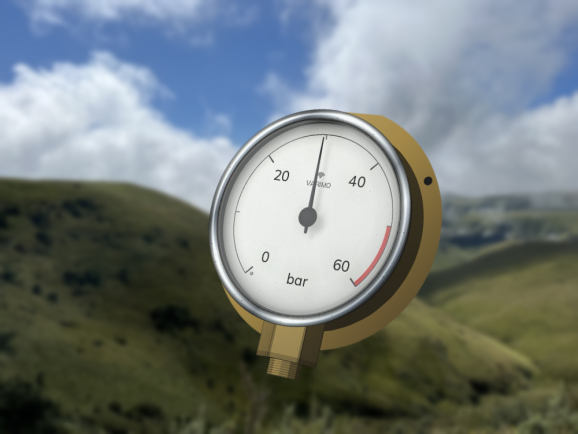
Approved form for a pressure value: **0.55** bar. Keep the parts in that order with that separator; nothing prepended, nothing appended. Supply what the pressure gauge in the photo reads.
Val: **30** bar
